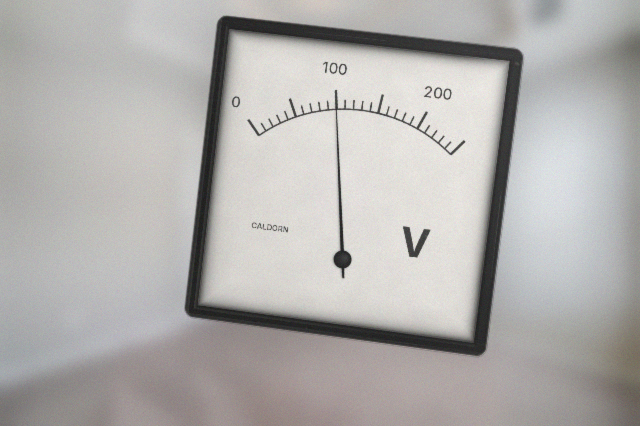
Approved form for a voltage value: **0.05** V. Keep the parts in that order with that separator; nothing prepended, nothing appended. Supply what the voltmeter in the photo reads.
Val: **100** V
